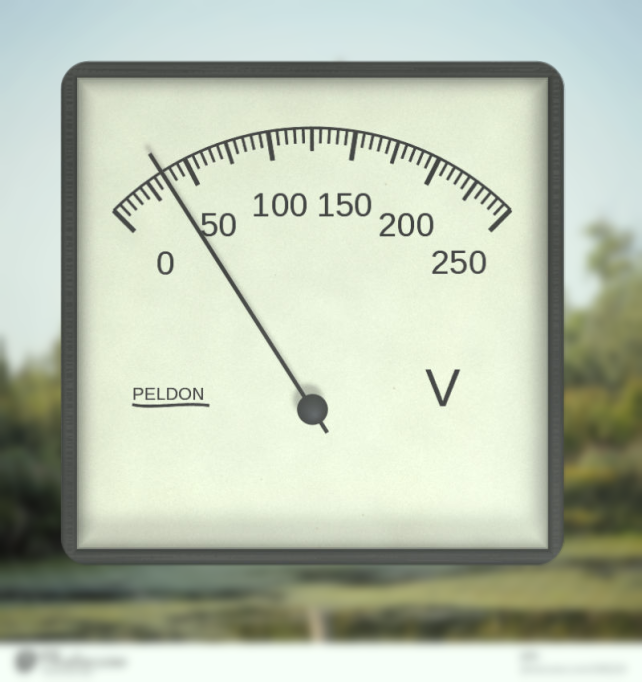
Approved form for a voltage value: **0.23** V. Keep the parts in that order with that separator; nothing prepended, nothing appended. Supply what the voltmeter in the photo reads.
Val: **35** V
